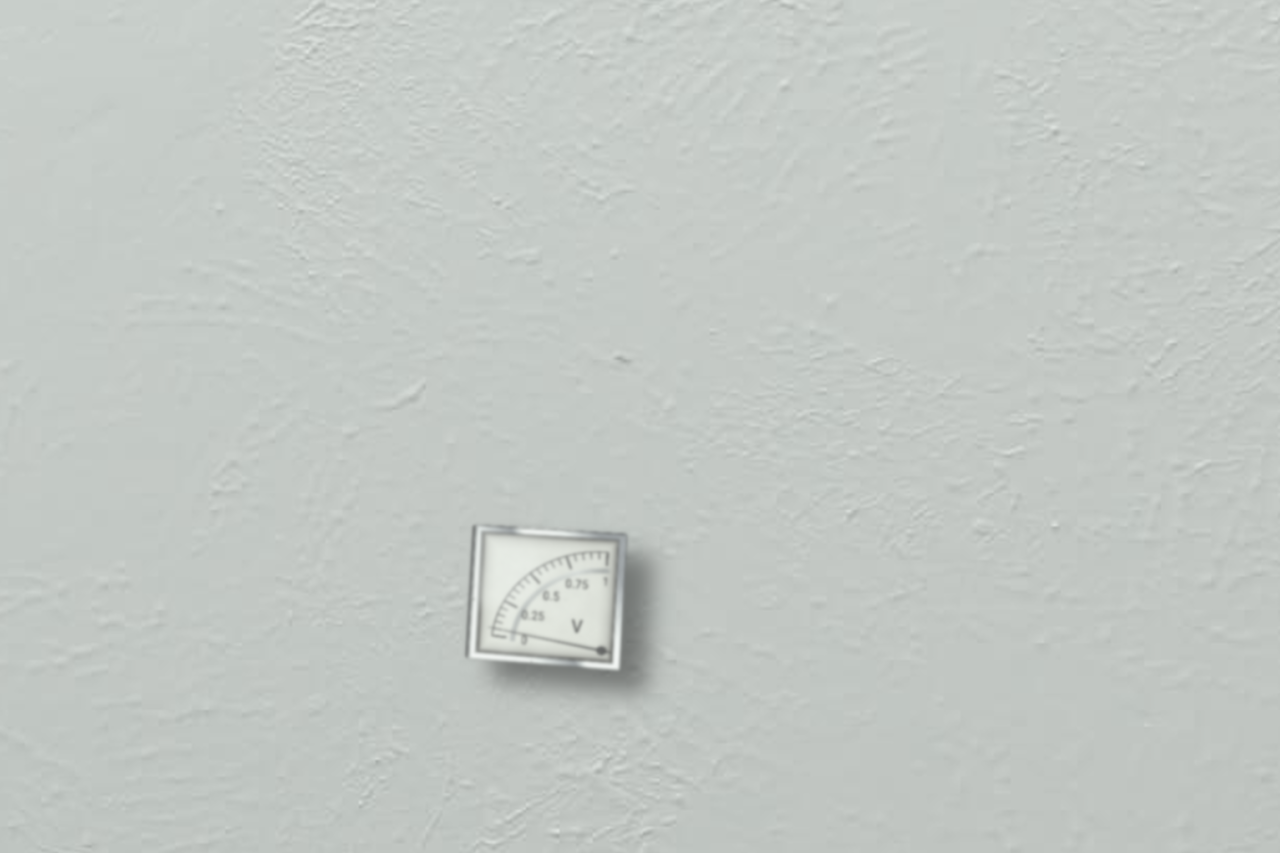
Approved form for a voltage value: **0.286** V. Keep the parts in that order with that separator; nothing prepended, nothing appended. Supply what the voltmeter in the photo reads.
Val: **0.05** V
